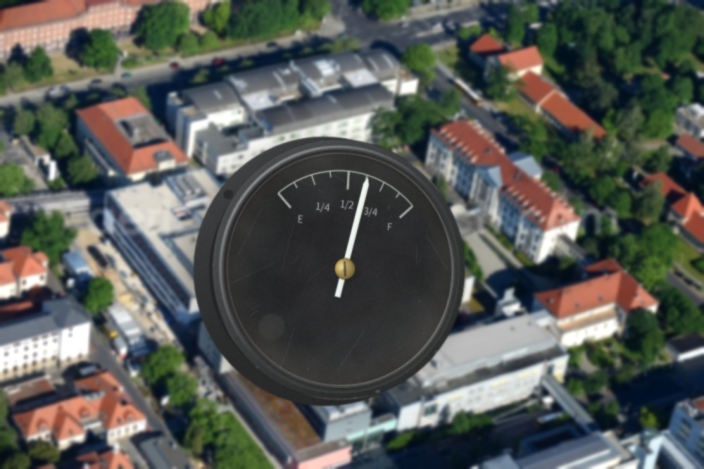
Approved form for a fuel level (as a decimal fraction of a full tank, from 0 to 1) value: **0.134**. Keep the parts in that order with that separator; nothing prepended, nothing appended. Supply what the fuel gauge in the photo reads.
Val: **0.625**
